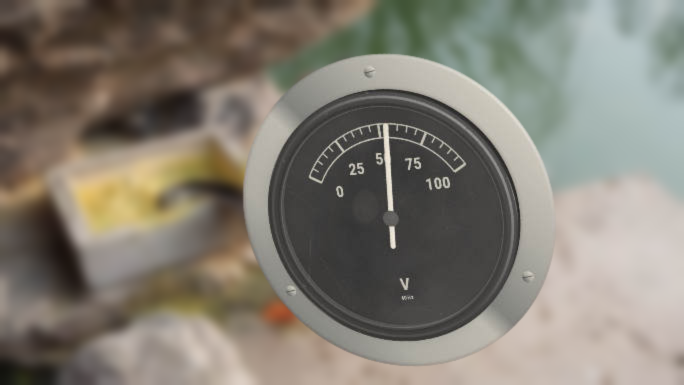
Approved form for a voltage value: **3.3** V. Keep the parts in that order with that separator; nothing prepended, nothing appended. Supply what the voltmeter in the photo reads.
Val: **55** V
